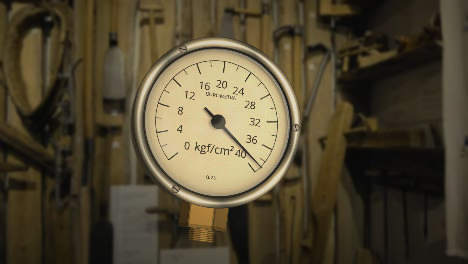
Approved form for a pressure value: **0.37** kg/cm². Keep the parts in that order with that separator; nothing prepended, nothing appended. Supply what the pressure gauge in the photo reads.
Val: **39** kg/cm²
